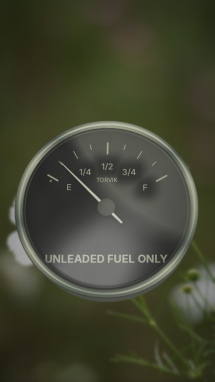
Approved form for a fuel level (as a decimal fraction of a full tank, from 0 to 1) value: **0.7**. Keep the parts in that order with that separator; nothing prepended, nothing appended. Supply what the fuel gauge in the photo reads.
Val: **0.125**
